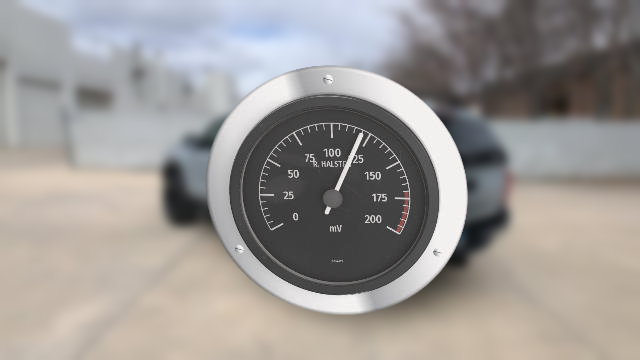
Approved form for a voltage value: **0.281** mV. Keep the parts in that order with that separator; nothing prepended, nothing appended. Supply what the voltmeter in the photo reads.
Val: **120** mV
